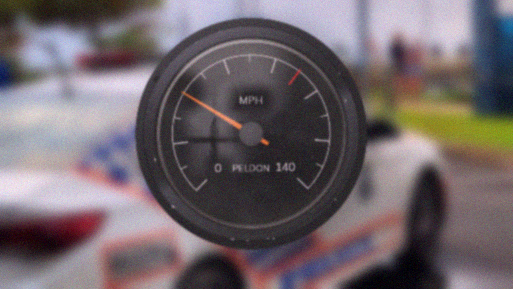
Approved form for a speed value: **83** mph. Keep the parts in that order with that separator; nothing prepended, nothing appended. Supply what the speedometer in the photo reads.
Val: **40** mph
